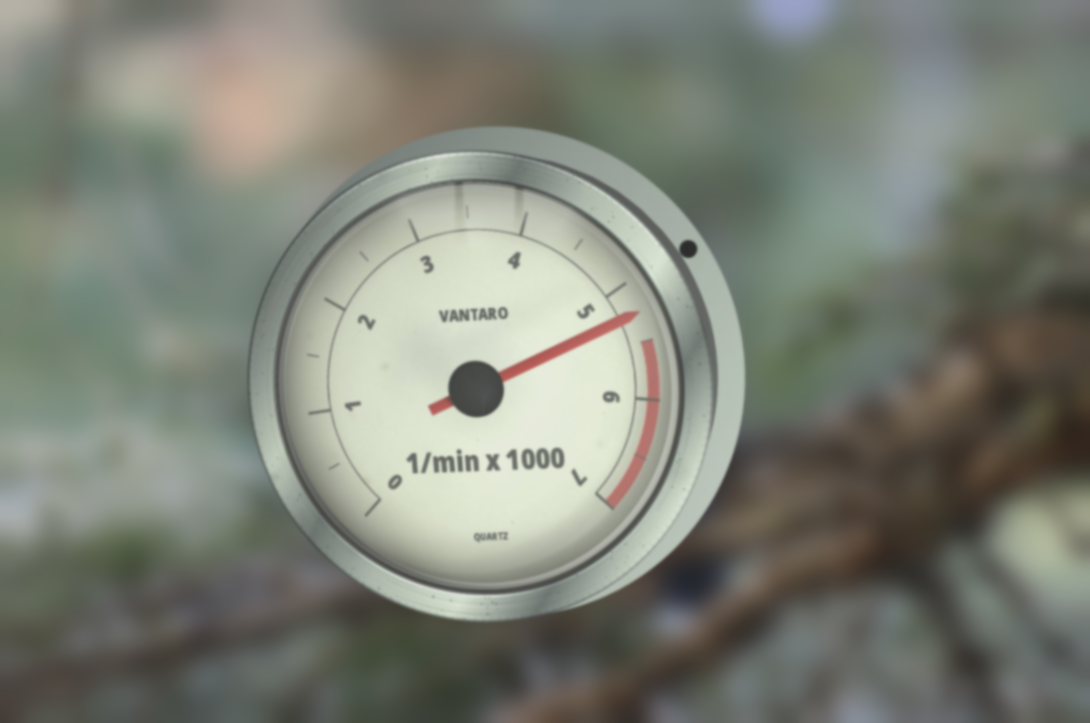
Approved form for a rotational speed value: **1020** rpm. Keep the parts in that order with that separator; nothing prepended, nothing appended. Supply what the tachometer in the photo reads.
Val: **5250** rpm
